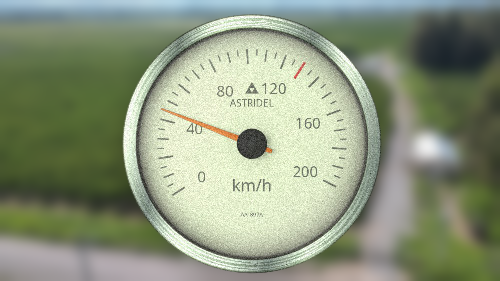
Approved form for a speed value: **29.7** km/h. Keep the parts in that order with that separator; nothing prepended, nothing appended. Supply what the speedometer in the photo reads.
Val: **45** km/h
